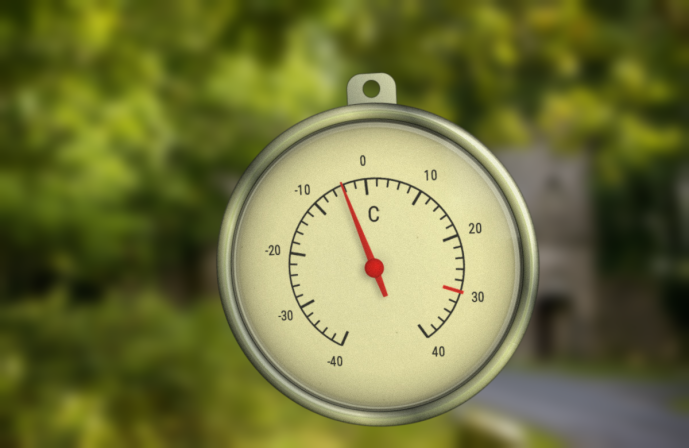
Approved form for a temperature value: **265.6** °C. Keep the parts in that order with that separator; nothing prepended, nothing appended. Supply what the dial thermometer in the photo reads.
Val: **-4** °C
